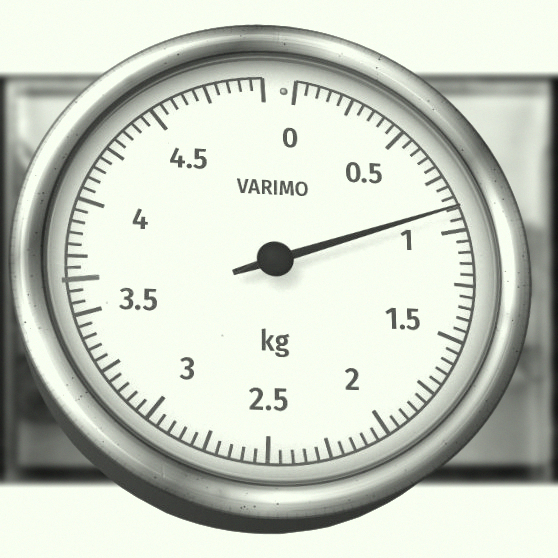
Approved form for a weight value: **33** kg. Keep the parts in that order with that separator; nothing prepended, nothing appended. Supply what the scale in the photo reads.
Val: **0.9** kg
